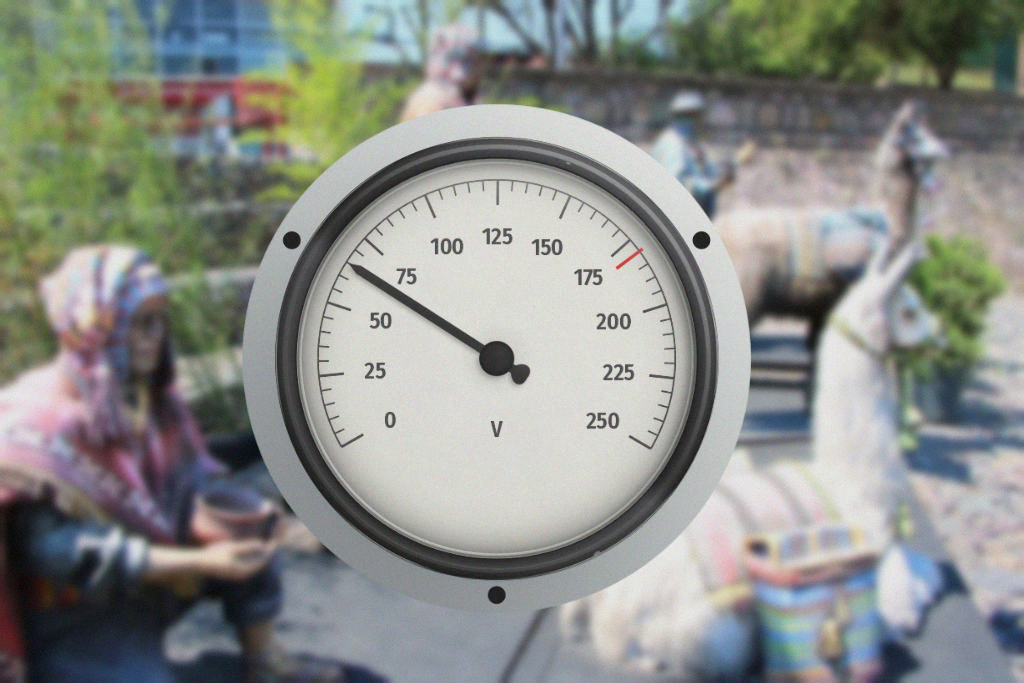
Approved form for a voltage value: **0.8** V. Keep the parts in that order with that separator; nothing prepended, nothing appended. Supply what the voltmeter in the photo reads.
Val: **65** V
